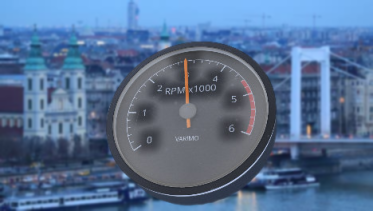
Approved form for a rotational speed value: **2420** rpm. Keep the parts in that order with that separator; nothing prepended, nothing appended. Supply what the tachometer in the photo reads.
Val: **3000** rpm
